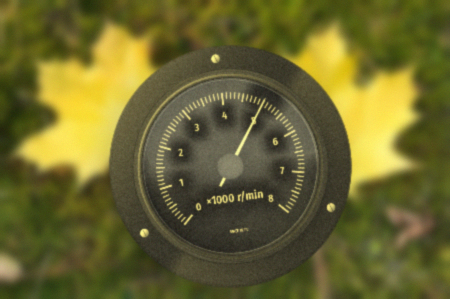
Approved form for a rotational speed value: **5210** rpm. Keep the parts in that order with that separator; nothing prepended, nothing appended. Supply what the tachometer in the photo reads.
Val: **5000** rpm
